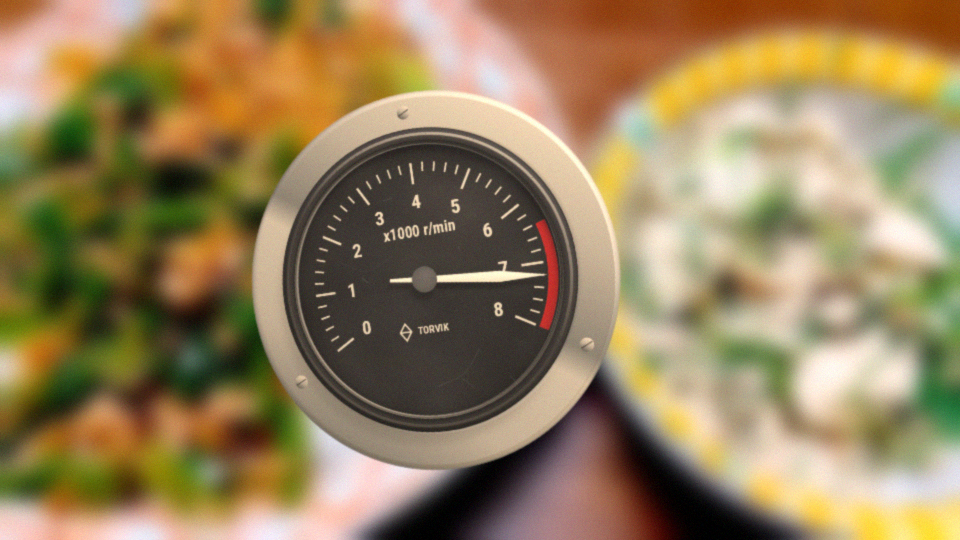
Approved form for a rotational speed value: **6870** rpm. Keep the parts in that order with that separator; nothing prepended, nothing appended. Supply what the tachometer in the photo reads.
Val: **7200** rpm
